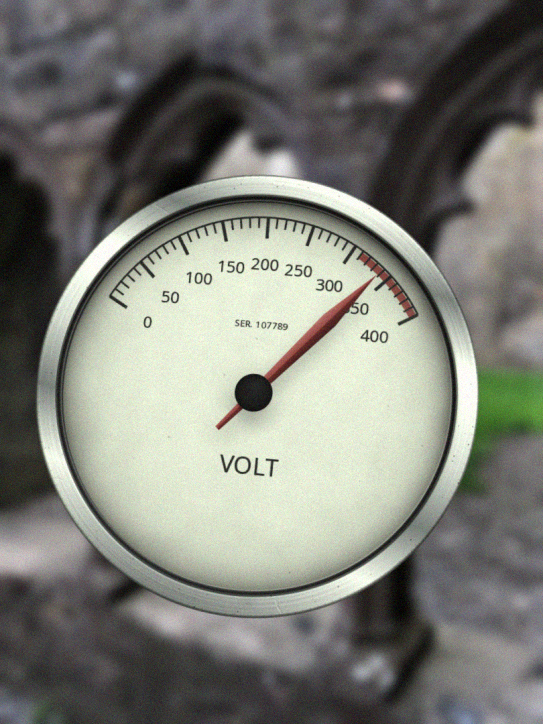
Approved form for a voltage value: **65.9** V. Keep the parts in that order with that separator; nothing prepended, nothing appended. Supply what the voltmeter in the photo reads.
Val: **340** V
